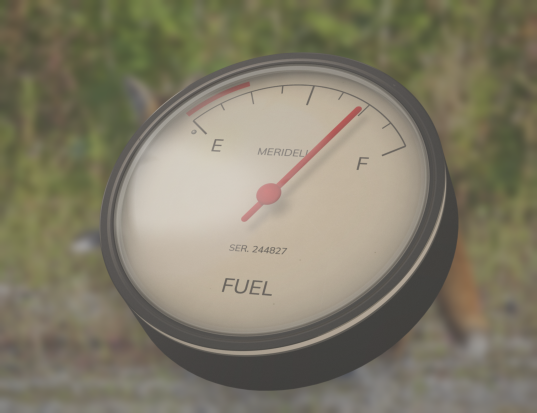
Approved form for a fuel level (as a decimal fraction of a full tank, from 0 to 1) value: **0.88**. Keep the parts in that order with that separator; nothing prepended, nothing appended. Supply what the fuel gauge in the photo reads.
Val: **0.75**
